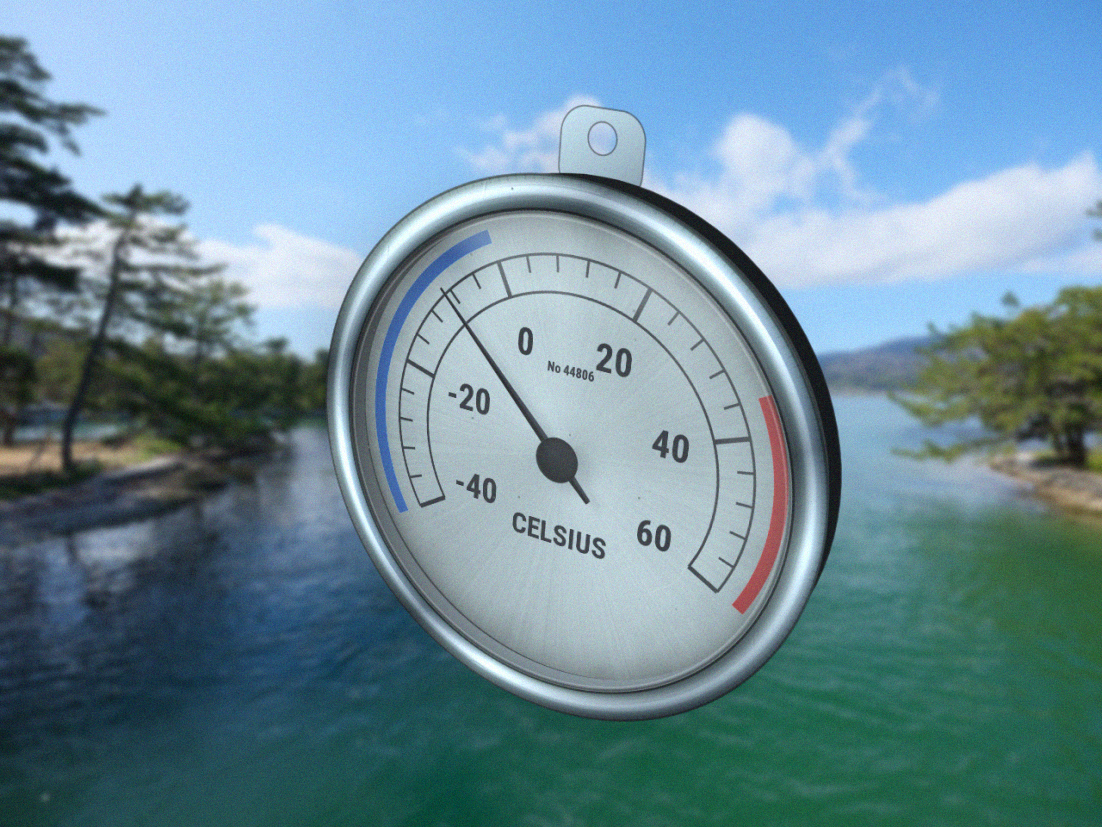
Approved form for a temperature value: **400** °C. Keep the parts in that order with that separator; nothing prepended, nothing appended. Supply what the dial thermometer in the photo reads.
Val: **-8** °C
